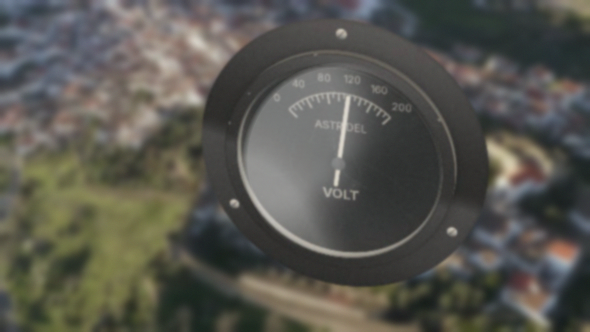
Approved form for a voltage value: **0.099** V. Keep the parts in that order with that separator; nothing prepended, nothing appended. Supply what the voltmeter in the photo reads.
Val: **120** V
